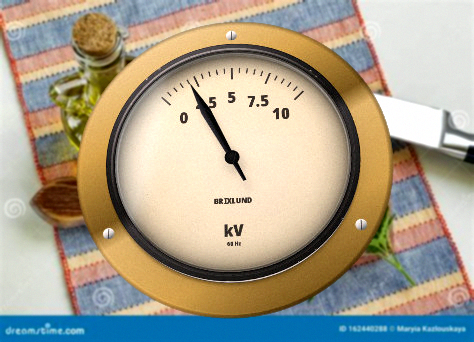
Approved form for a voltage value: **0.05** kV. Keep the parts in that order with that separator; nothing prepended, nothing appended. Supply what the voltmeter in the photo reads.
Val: **2** kV
